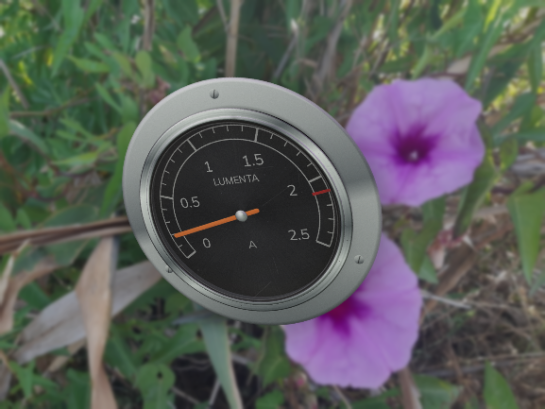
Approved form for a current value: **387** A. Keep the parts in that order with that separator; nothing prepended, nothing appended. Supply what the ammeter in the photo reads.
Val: **0.2** A
